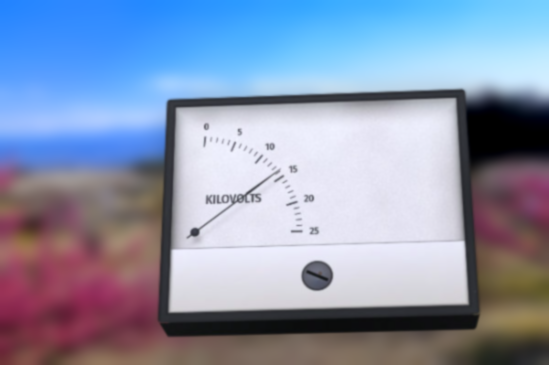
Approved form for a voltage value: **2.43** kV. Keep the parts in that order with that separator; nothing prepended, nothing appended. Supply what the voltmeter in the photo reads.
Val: **14** kV
